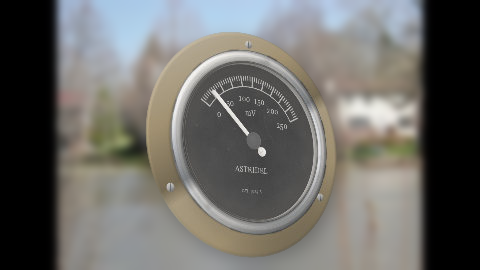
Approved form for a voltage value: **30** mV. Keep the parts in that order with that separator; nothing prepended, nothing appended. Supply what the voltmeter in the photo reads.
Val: **25** mV
